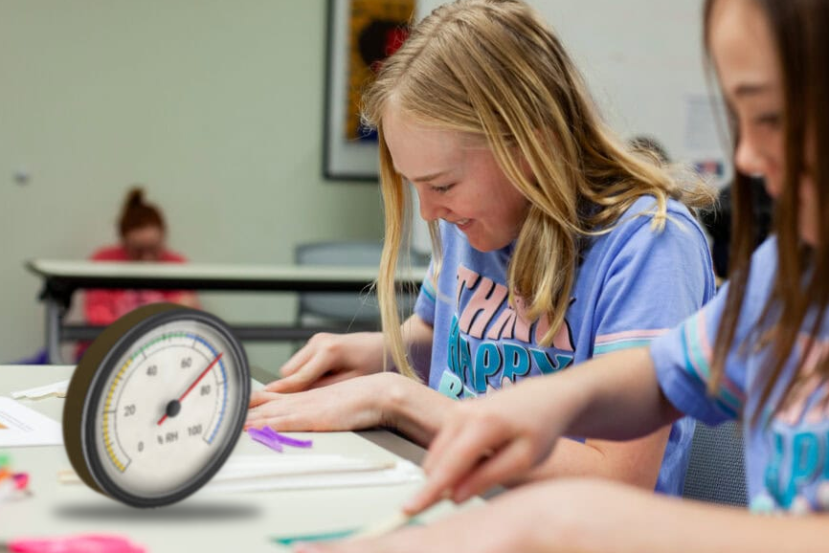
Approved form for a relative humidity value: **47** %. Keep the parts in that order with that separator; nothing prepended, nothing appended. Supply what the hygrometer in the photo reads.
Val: **70** %
